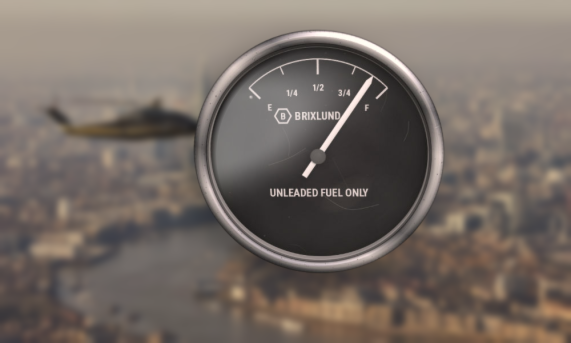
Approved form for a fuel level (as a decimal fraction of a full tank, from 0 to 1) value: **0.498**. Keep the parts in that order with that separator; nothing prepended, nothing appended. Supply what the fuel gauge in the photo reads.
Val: **0.875**
